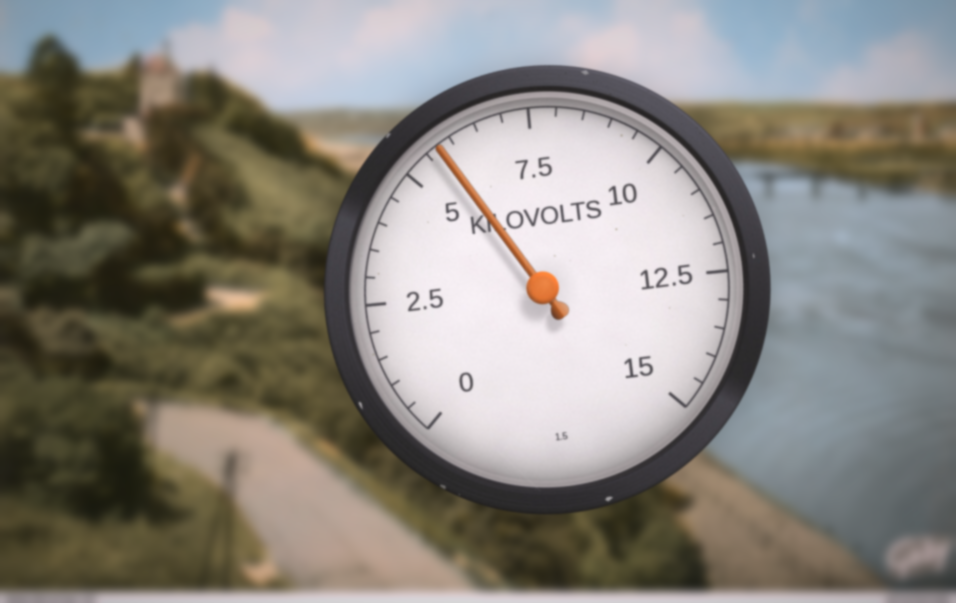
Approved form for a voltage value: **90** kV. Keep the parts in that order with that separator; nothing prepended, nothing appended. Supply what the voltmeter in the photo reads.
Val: **5.75** kV
